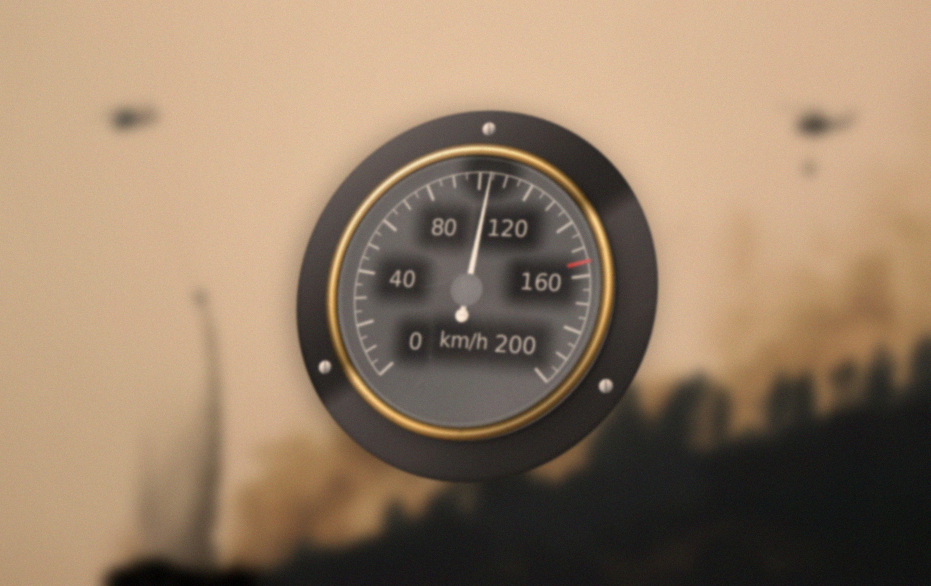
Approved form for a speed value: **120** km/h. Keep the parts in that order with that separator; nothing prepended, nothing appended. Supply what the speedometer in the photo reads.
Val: **105** km/h
